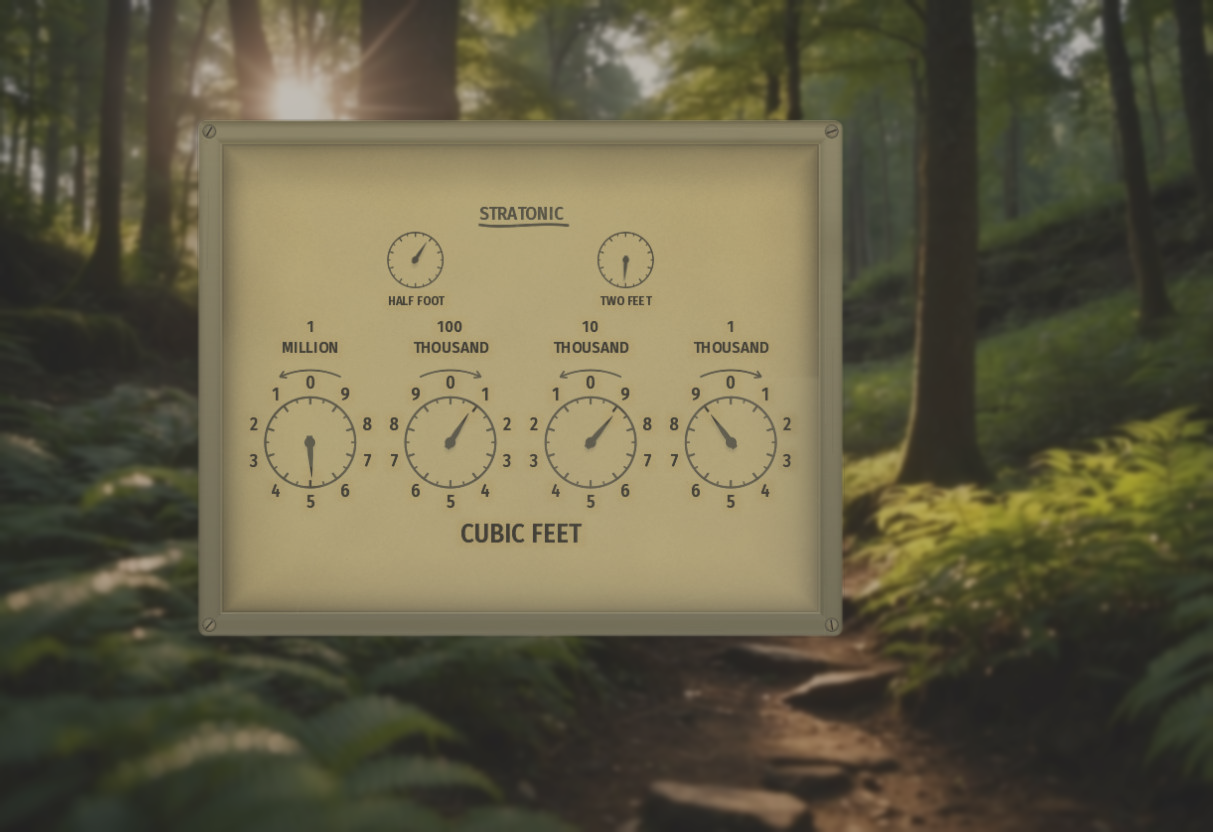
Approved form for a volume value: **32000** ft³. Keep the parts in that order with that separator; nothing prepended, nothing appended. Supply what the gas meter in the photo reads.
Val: **508900** ft³
